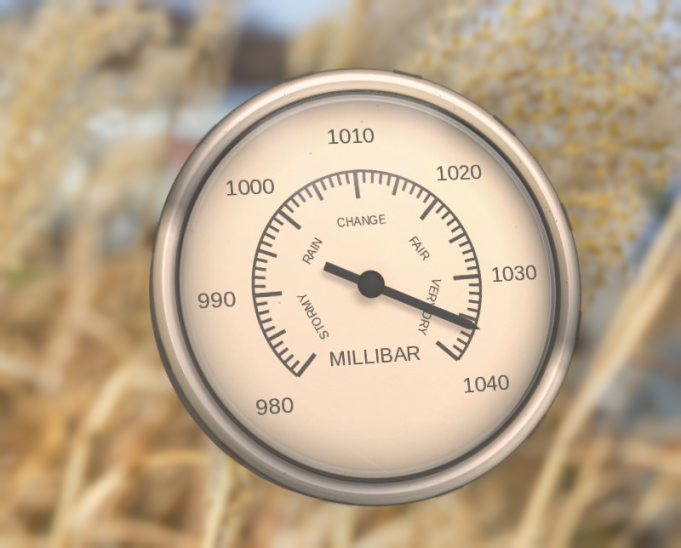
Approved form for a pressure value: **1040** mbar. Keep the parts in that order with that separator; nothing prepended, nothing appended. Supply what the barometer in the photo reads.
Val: **1036** mbar
